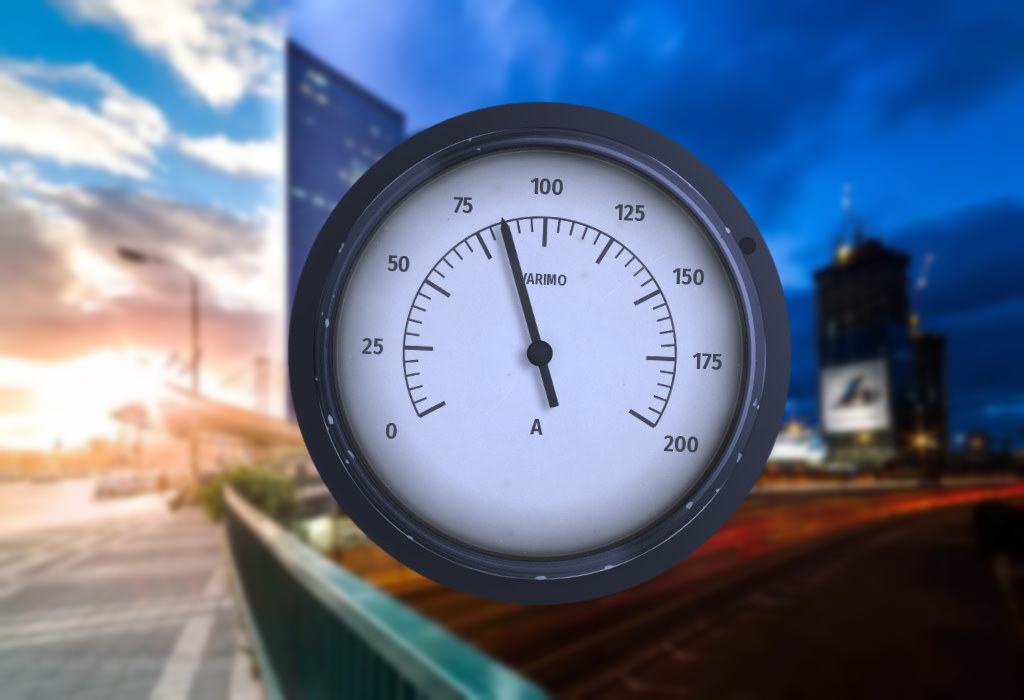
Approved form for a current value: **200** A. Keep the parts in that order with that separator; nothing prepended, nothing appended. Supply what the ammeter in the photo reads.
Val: **85** A
